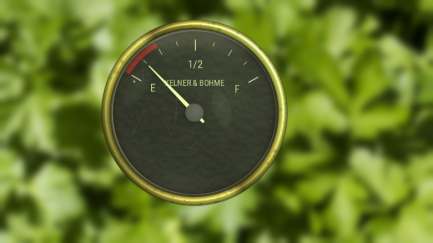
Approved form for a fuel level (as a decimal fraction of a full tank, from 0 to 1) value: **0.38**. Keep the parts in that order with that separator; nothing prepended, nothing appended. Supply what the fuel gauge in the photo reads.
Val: **0.125**
